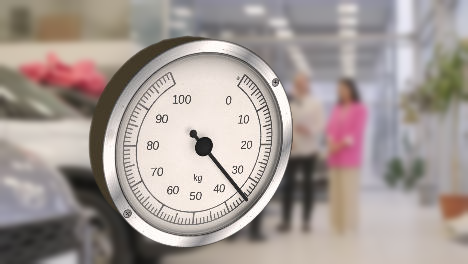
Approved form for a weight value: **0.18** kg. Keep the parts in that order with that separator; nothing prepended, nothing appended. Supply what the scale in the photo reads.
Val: **35** kg
